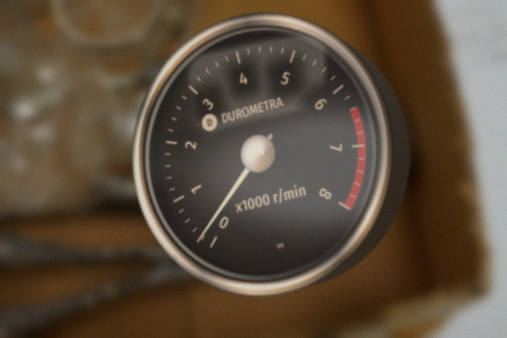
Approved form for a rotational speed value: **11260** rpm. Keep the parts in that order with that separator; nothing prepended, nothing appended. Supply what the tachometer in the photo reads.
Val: **200** rpm
